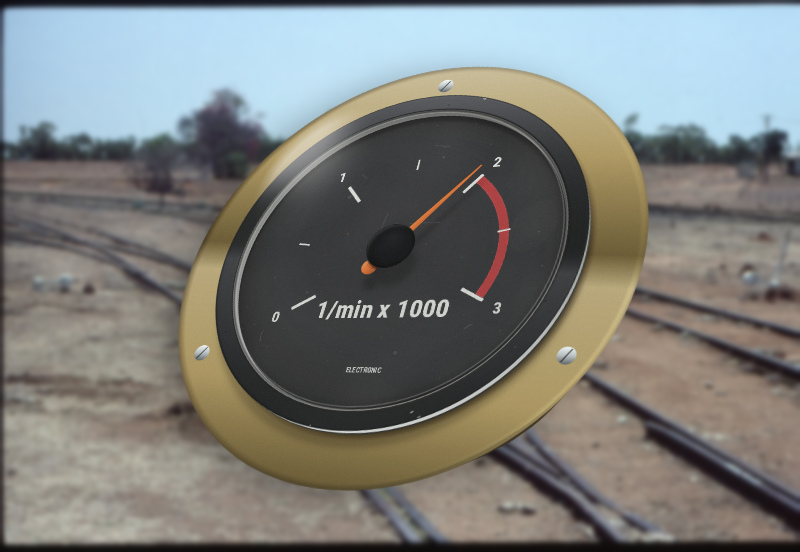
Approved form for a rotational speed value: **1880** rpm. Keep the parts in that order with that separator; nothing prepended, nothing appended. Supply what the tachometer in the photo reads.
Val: **2000** rpm
